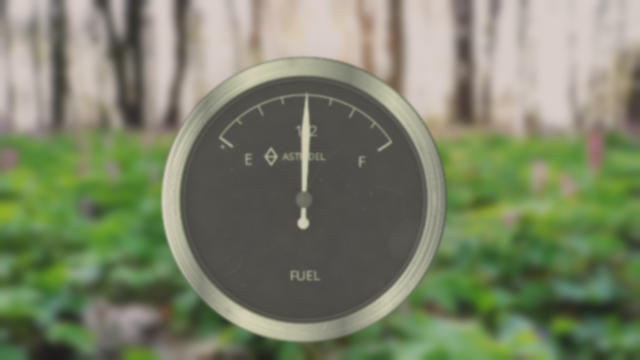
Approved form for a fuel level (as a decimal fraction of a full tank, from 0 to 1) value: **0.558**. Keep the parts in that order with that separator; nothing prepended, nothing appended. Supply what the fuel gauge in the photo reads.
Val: **0.5**
